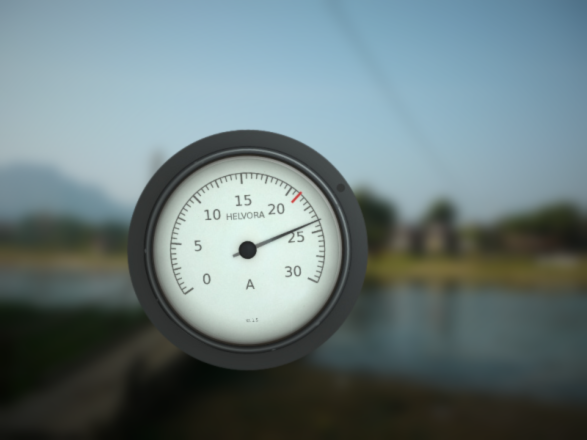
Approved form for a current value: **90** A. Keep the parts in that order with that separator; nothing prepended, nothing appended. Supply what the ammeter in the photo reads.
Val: **24** A
